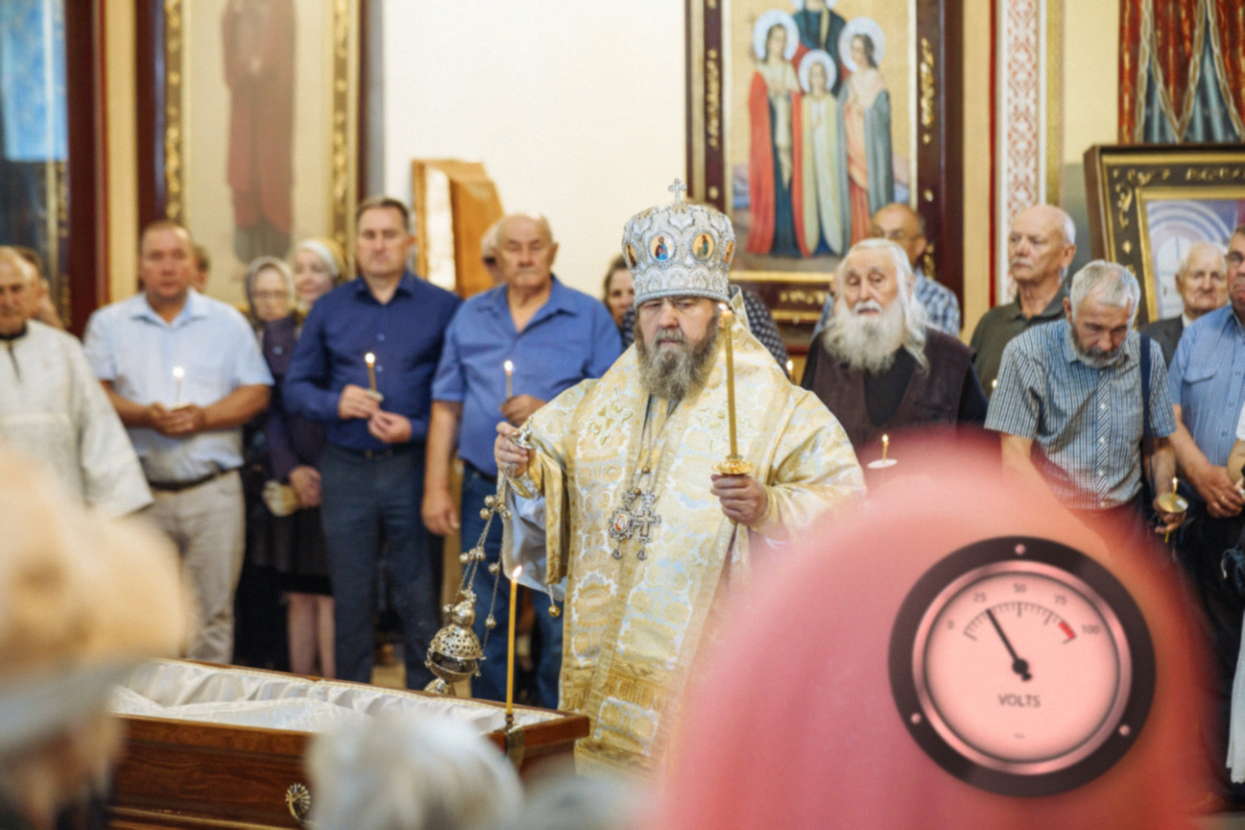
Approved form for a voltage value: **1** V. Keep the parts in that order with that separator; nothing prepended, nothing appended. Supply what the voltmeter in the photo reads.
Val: **25** V
